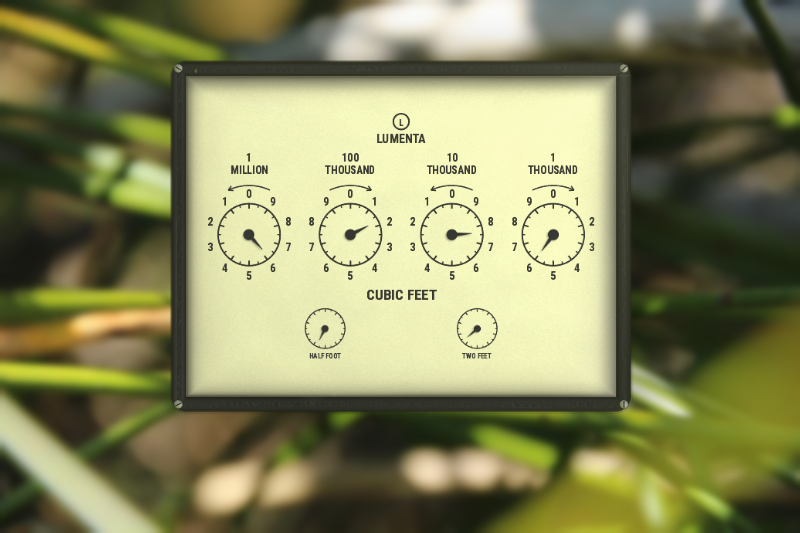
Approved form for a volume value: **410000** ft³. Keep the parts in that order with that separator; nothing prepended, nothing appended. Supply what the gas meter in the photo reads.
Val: **617600** ft³
